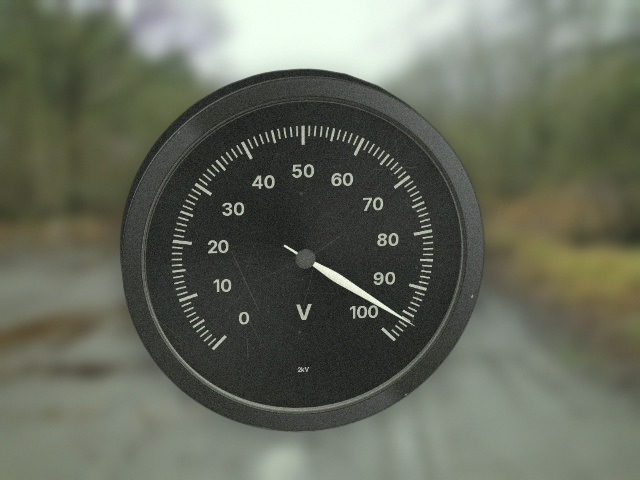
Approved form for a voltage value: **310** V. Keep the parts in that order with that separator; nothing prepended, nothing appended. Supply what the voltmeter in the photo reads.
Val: **96** V
